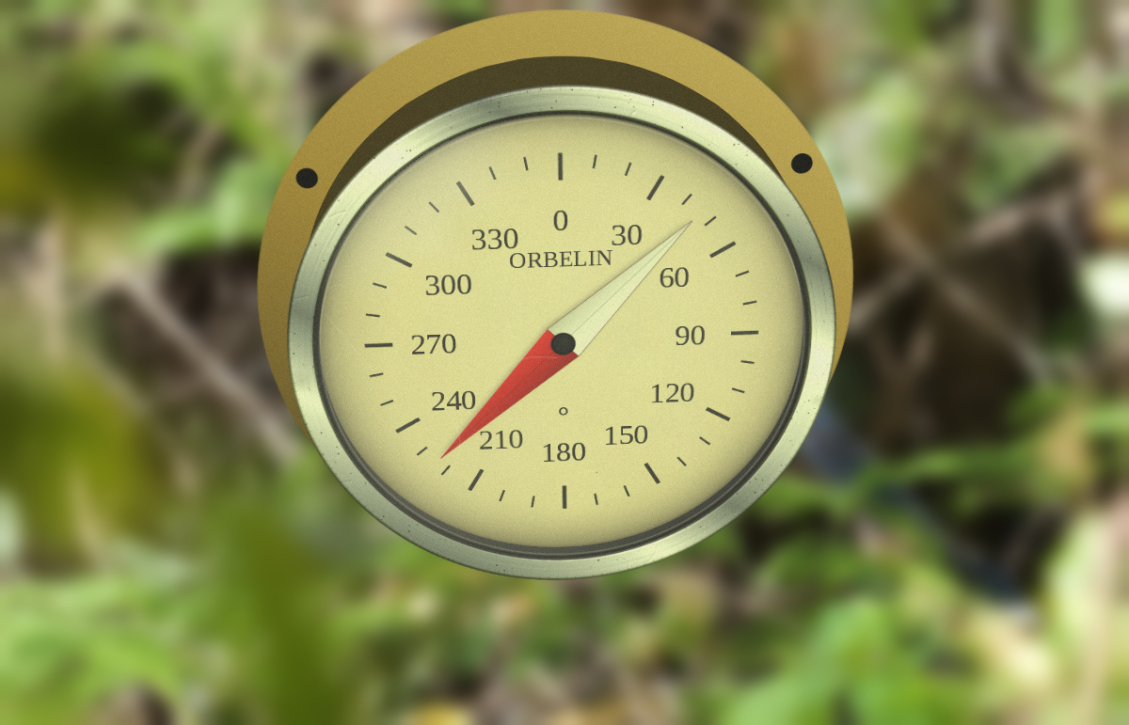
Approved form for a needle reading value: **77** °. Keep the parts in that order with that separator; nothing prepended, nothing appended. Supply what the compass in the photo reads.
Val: **225** °
